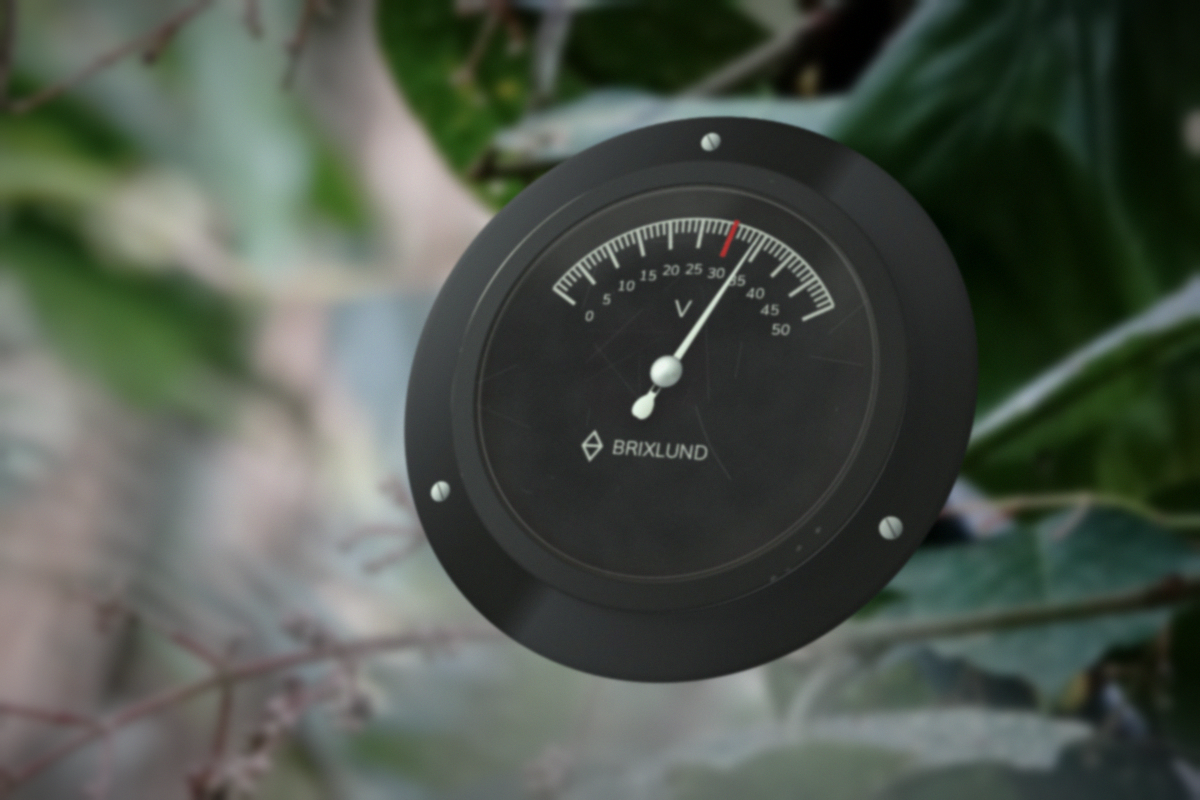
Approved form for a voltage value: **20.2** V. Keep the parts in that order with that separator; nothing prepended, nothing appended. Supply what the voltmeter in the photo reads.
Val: **35** V
